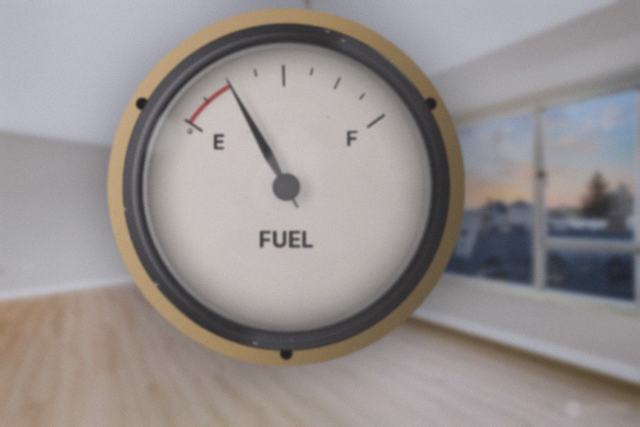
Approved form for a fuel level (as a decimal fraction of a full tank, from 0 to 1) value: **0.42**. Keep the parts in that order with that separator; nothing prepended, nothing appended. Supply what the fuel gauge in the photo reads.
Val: **0.25**
